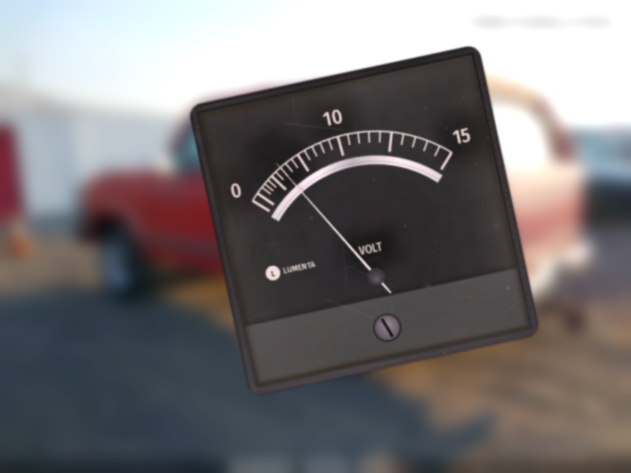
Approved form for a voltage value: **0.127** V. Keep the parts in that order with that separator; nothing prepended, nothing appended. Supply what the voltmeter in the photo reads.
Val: **6** V
